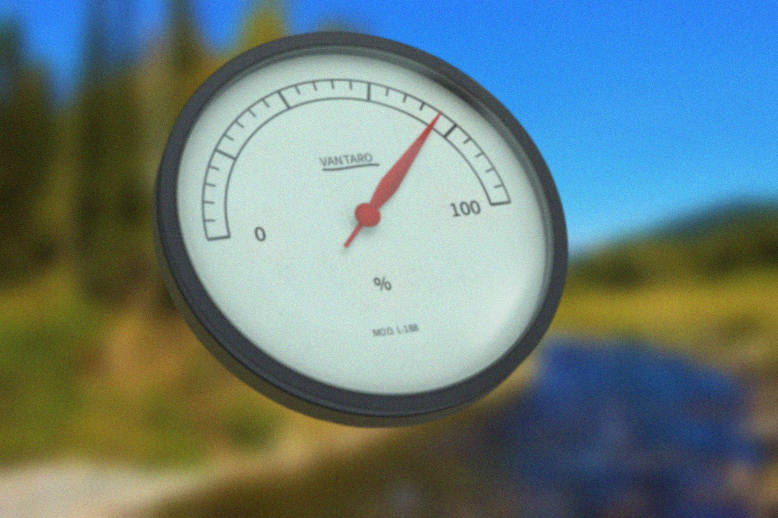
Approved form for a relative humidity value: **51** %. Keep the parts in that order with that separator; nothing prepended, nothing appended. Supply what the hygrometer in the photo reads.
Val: **76** %
